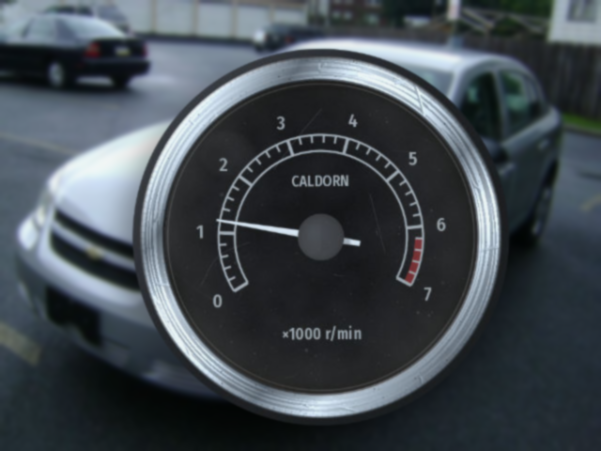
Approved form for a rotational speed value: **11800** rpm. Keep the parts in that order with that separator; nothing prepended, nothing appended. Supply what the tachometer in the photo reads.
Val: **1200** rpm
